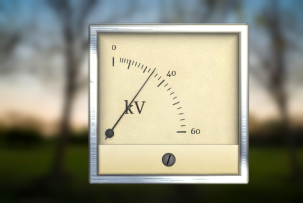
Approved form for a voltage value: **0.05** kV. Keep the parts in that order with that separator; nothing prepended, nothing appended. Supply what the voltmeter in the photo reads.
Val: **34** kV
